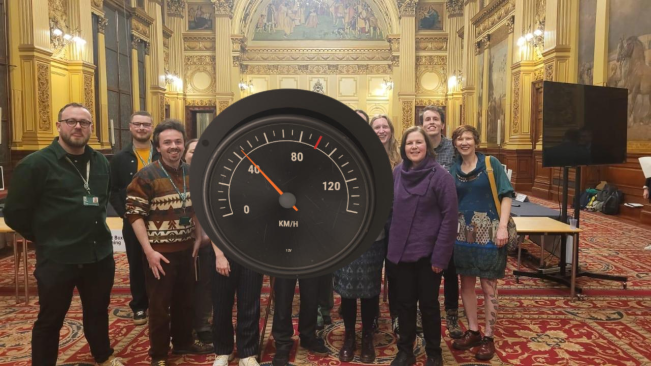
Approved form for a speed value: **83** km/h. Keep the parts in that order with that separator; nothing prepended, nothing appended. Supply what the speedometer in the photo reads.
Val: **45** km/h
